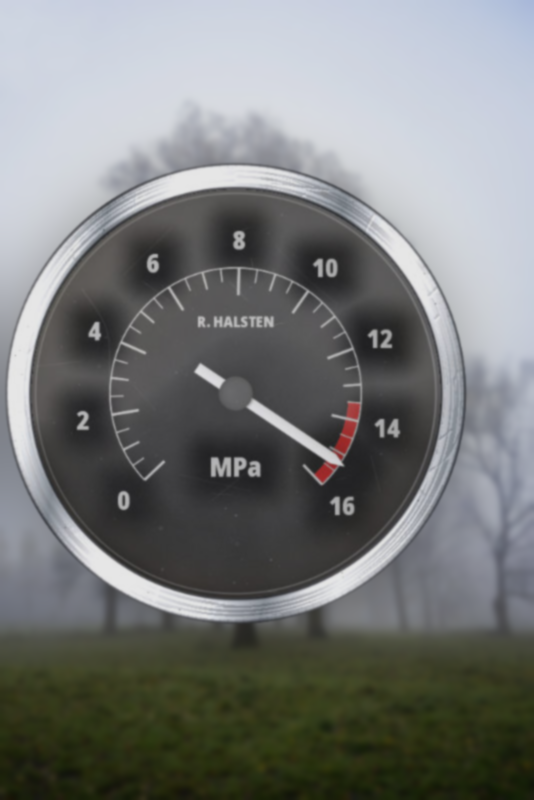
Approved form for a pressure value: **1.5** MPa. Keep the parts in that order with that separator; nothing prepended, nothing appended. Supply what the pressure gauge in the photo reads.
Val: **15.25** MPa
